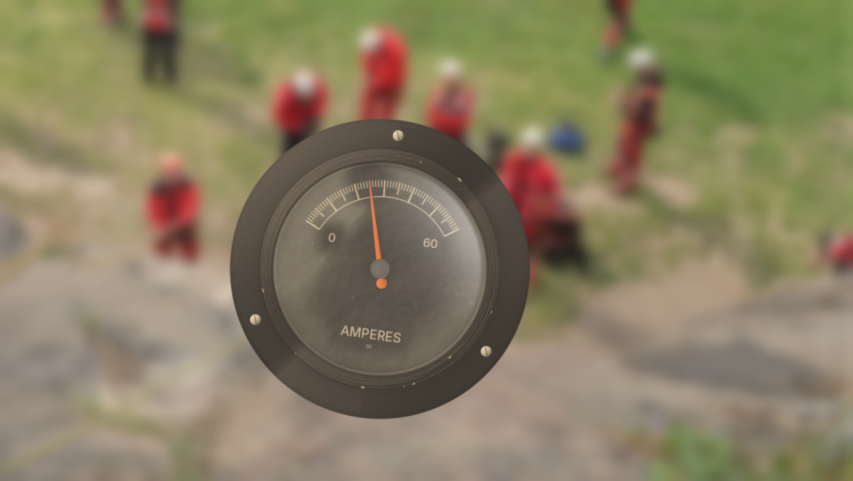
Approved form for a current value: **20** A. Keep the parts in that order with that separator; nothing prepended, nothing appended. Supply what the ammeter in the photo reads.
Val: **25** A
